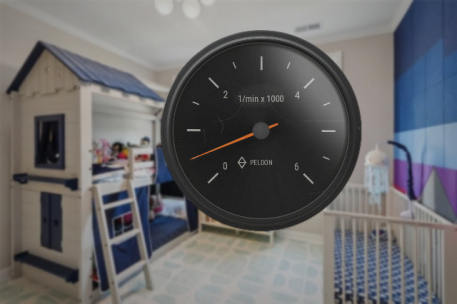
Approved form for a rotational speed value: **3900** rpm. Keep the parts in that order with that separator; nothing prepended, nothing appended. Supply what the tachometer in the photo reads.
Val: **500** rpm
